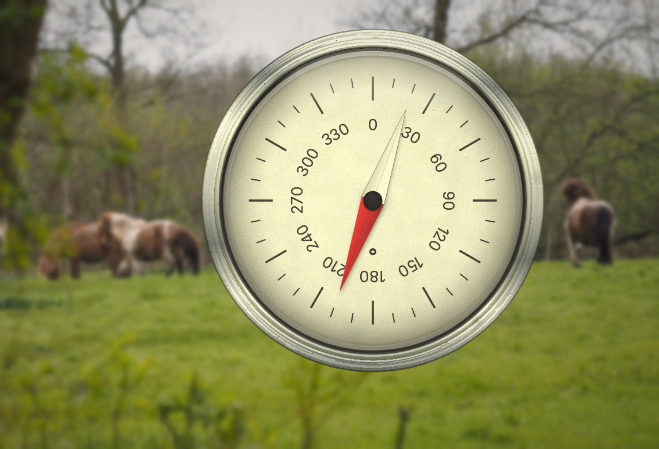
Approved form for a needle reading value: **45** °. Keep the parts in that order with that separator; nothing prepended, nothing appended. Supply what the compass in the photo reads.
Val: **200** °
